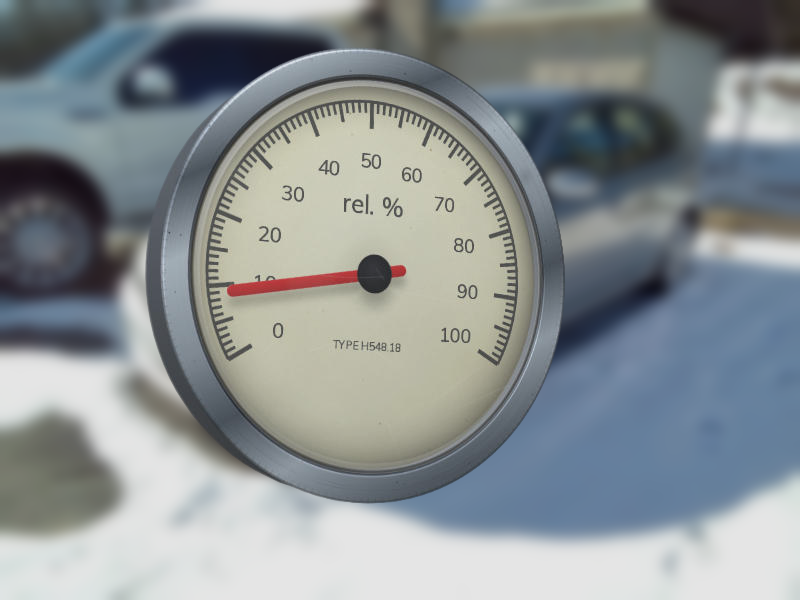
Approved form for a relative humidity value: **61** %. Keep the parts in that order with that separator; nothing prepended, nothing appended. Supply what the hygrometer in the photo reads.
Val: **9** %
